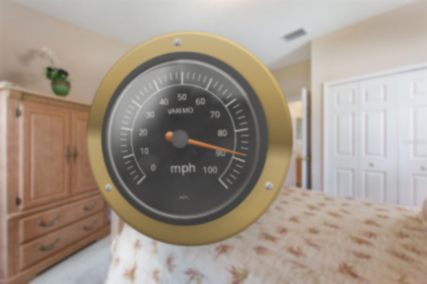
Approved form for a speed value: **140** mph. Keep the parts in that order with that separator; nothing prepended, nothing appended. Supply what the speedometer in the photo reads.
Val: **88** mph
